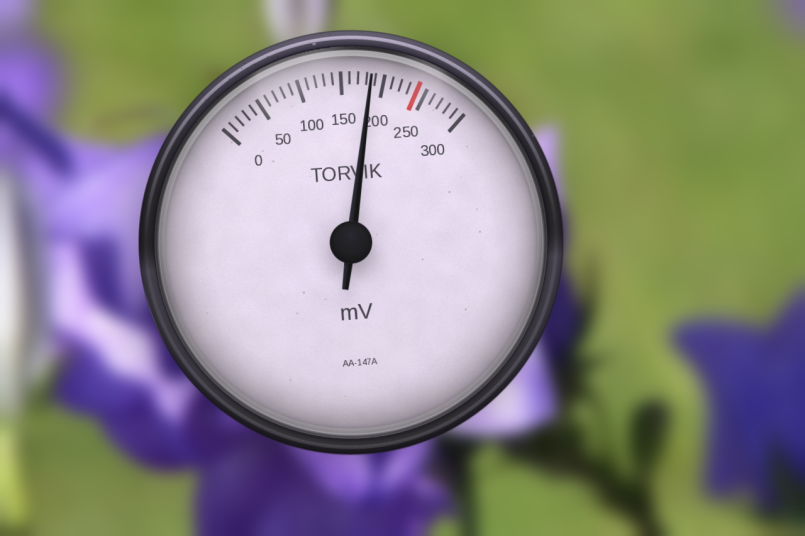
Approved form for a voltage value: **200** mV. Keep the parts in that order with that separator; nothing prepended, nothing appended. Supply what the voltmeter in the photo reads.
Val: **185** mV
